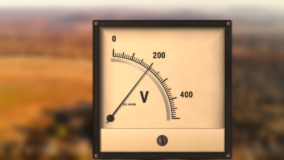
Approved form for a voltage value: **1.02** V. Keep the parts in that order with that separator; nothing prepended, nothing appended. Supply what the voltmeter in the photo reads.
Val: **200** V
